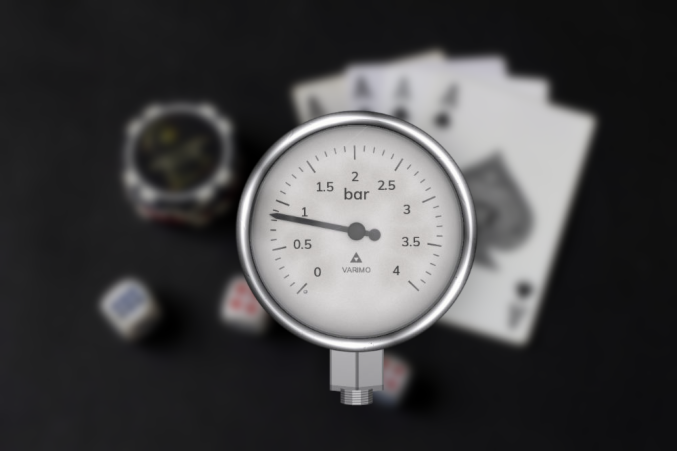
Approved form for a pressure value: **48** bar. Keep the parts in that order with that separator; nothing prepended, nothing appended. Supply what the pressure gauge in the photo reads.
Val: **0.85** bar
